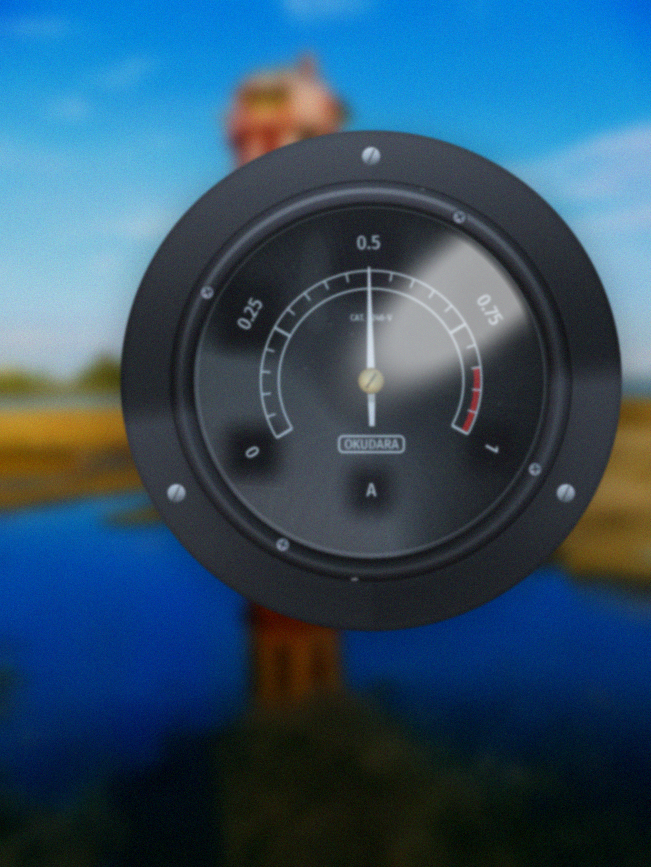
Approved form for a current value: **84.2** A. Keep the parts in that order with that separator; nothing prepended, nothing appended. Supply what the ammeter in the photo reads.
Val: **0.5** A
